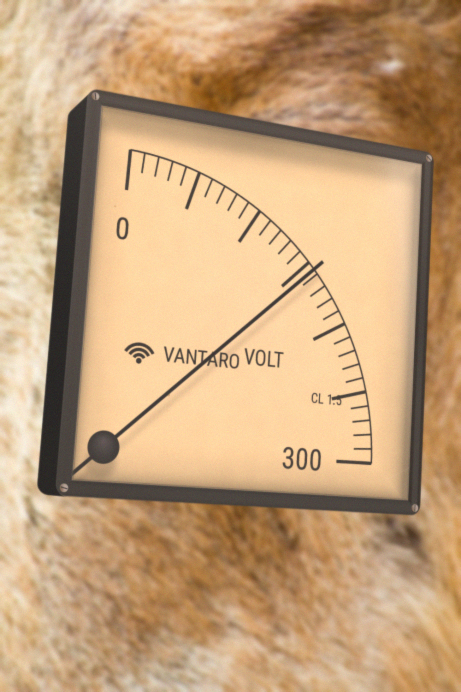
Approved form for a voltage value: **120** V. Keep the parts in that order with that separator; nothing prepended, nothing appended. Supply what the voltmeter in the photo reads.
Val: **155** V
